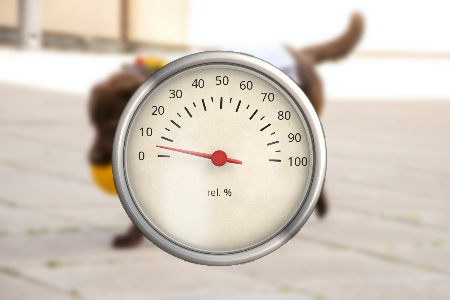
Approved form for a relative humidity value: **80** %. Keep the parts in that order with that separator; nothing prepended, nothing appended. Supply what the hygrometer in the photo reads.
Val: **5** %
